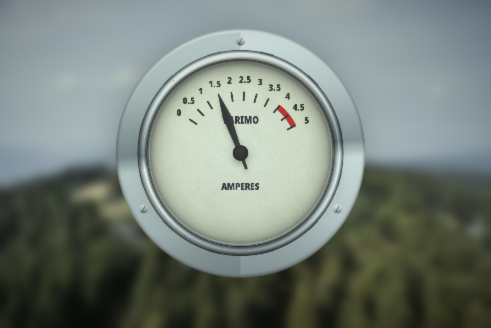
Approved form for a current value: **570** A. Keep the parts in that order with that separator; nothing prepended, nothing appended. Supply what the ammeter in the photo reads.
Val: **1.5** A
